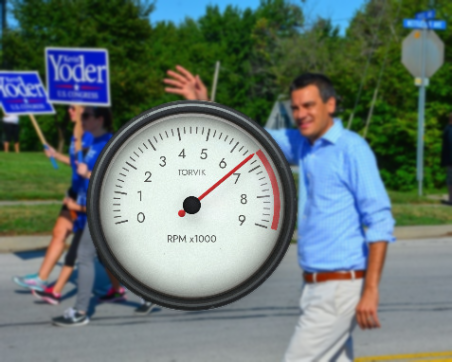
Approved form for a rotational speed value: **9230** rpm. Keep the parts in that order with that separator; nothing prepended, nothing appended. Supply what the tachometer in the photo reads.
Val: **6600** rpm
